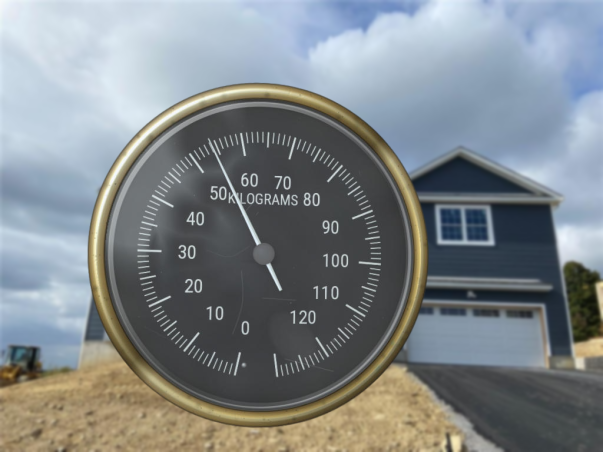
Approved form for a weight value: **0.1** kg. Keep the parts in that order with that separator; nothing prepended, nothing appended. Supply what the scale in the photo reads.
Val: **54** kg
